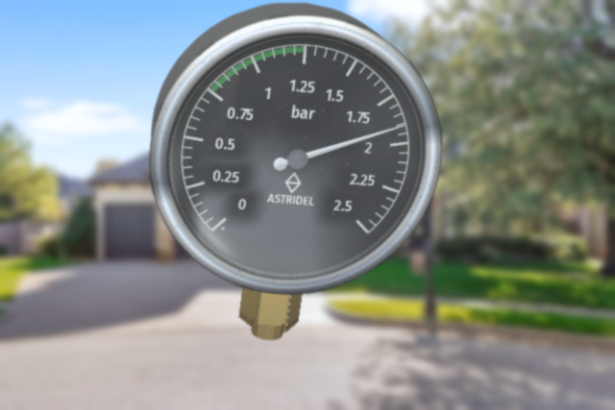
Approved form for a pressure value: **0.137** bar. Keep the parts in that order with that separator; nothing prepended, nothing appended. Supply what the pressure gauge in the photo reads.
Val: **1.9** bar
